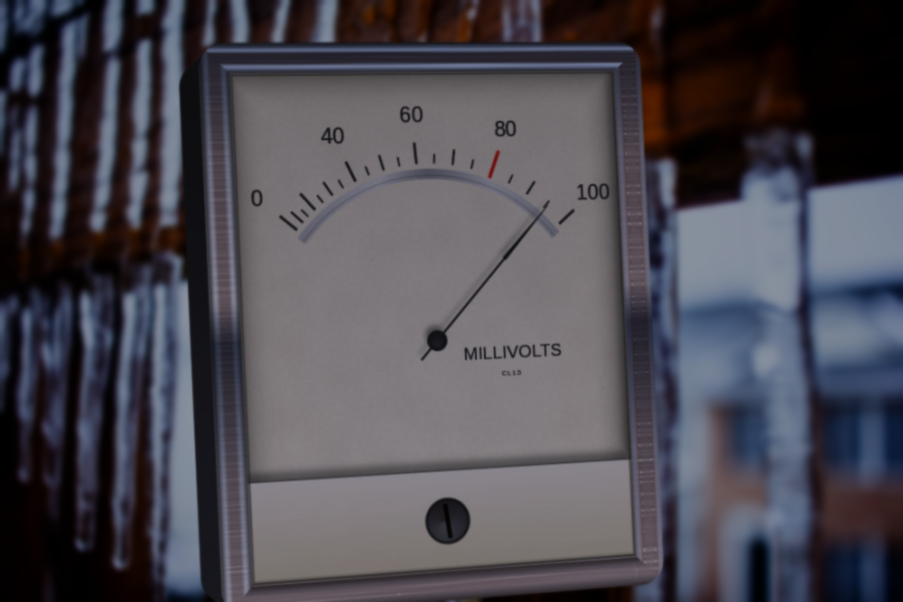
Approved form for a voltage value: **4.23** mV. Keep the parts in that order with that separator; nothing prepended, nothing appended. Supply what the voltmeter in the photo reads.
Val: **95** mV
